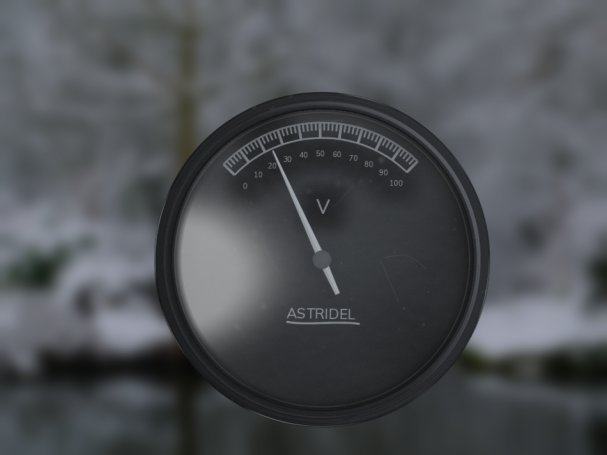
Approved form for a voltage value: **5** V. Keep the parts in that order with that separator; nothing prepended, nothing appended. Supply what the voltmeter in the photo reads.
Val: **24** V
